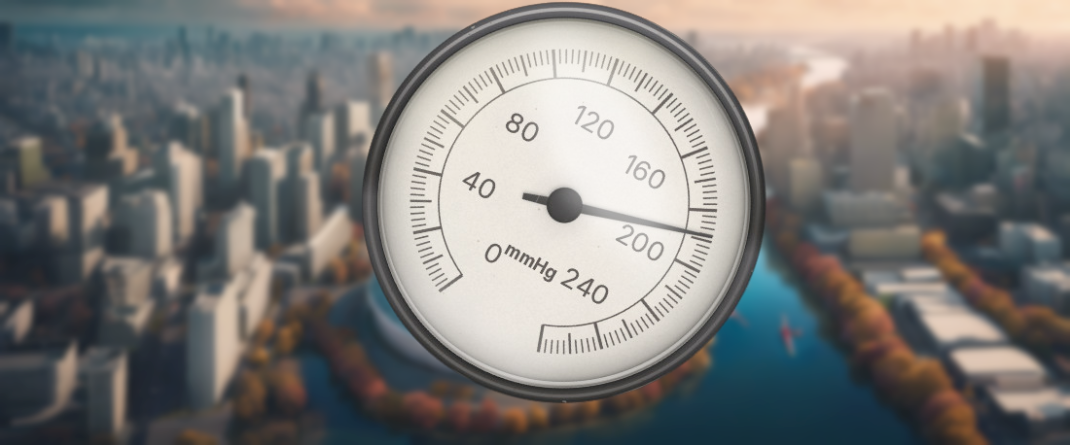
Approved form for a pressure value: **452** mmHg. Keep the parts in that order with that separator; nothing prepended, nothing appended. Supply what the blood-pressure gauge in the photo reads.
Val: **188** mmHg
